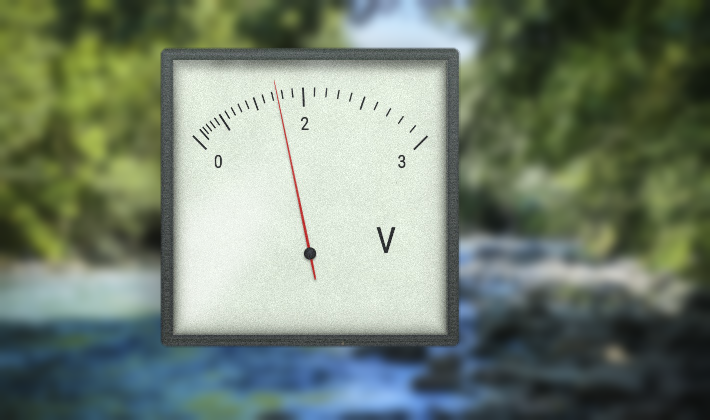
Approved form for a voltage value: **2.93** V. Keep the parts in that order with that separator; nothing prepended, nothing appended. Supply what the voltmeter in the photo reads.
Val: **1.75** V
